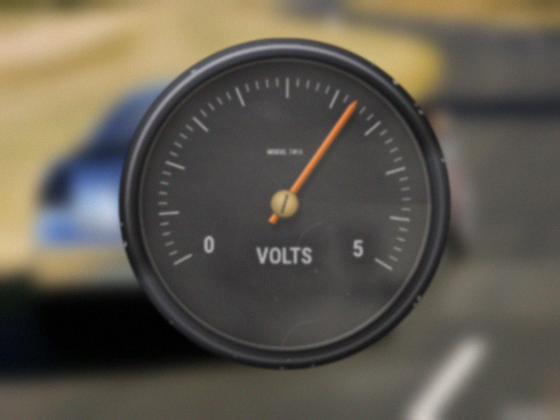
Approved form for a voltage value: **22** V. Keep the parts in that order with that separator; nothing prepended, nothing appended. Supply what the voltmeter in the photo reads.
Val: **3.2** V
